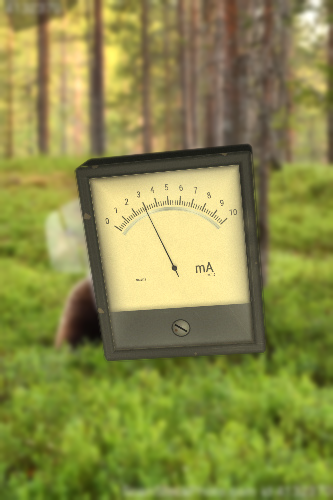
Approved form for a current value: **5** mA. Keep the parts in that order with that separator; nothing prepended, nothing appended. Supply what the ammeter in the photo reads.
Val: **3** mA
